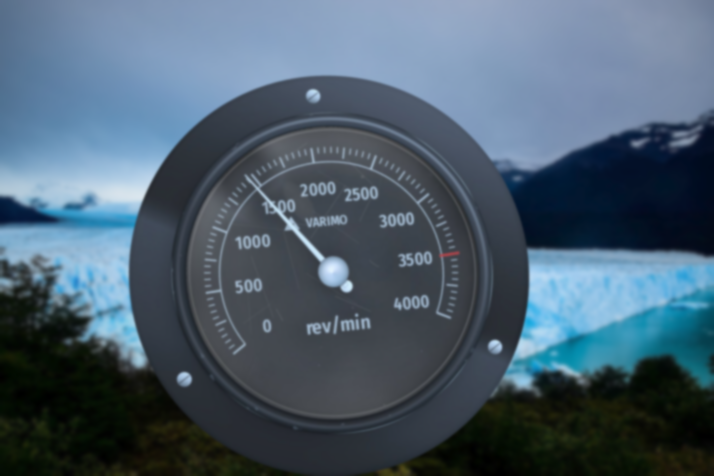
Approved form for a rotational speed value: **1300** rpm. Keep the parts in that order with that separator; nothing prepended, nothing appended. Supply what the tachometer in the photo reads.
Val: **1450** rpm
